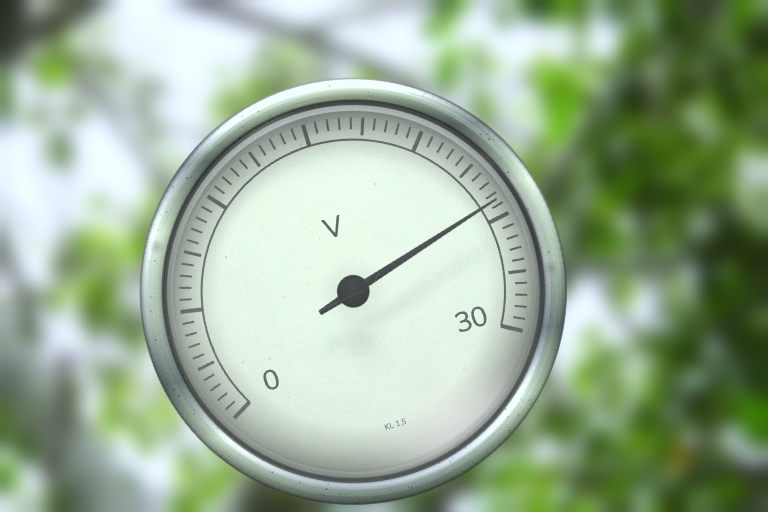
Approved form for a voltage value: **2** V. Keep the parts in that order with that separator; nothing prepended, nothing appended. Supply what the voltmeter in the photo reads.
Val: **24.25** V
